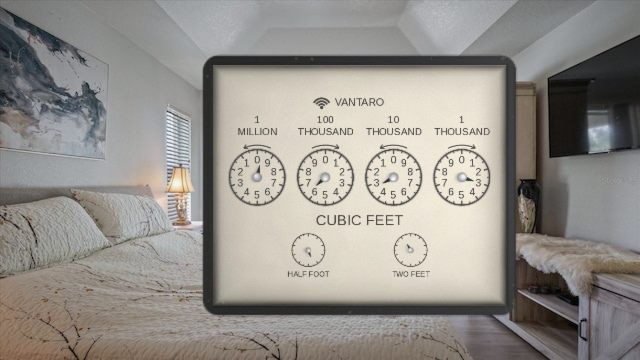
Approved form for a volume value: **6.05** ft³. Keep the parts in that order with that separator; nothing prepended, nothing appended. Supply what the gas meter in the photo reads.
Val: **963300** ft³
